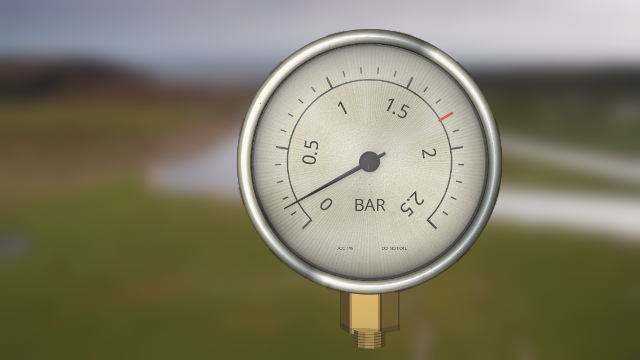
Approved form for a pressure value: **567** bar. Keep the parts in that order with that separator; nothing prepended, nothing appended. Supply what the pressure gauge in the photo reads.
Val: **0.15** bar
